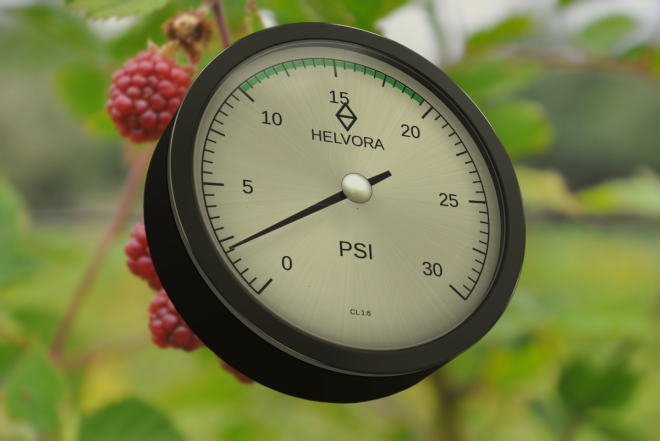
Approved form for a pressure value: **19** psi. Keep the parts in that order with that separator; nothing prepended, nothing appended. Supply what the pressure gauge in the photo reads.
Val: **2** psi
